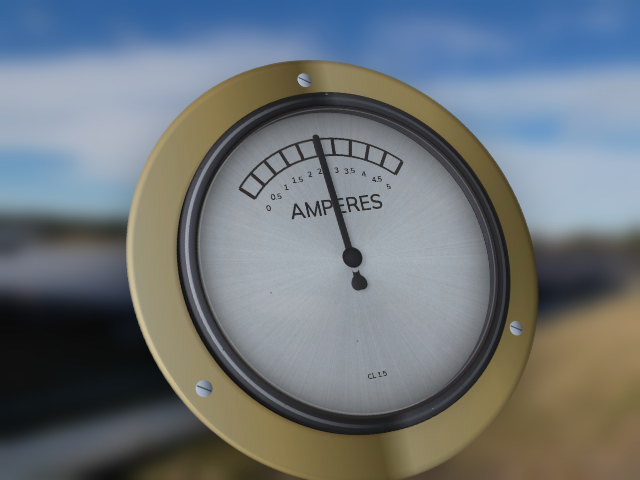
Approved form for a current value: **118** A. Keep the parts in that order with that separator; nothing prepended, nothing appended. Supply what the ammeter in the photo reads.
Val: **2.5** A
